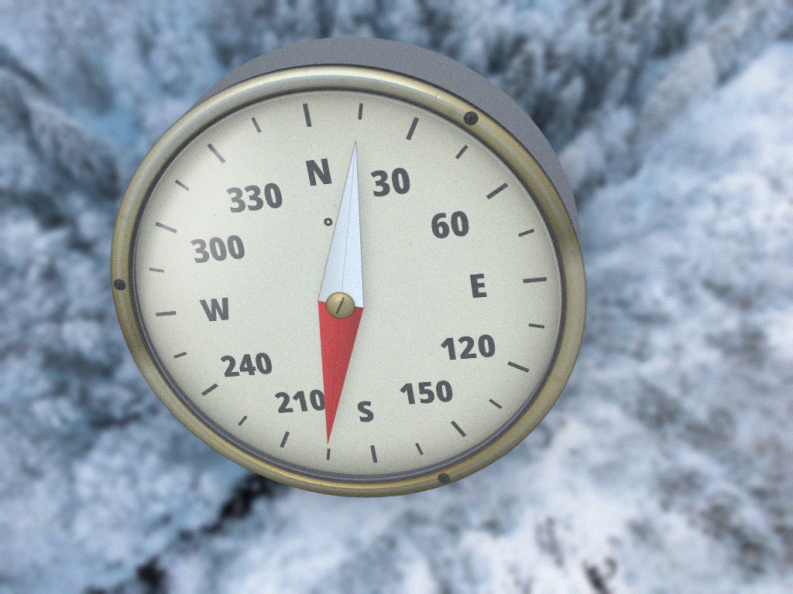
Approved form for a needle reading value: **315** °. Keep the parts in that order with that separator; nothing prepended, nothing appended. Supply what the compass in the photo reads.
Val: **195** °
